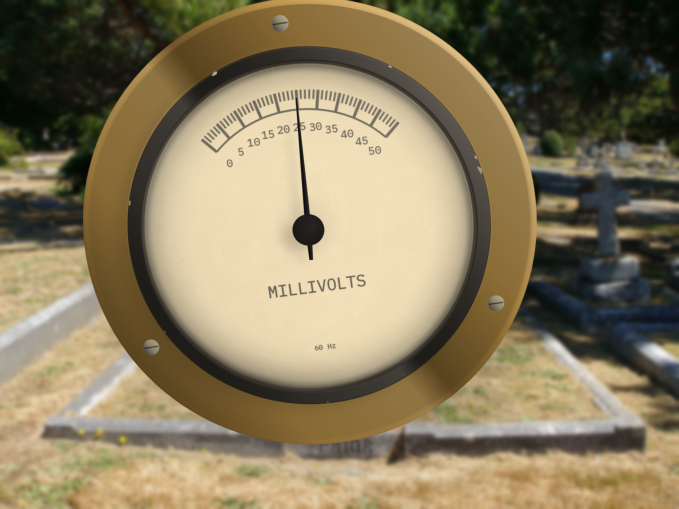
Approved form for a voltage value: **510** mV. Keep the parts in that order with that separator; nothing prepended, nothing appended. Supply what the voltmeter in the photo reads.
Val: **25** mV
